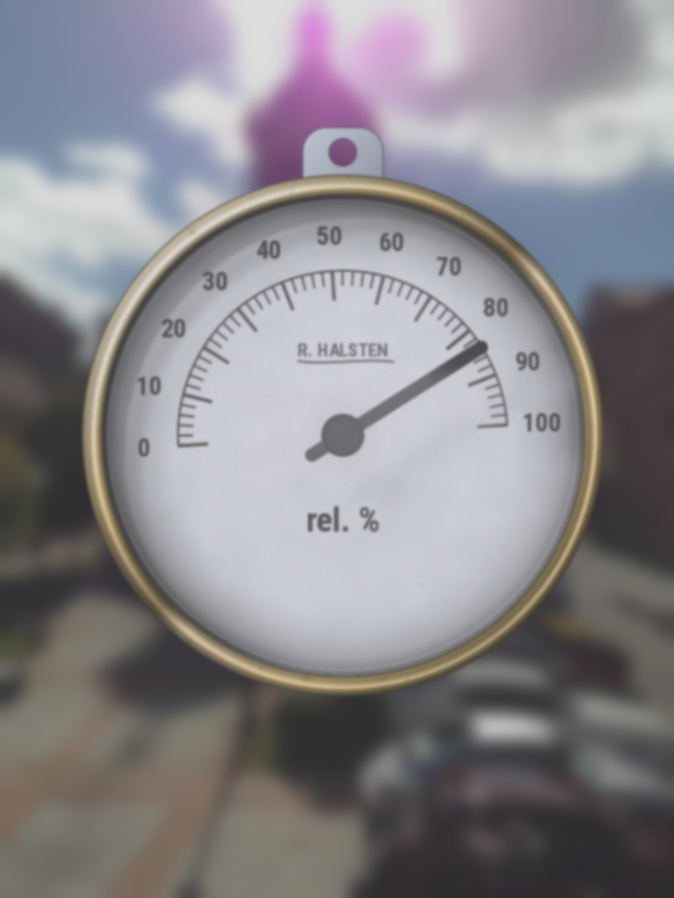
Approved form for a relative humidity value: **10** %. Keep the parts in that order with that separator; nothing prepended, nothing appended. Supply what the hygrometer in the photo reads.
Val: **84** %
